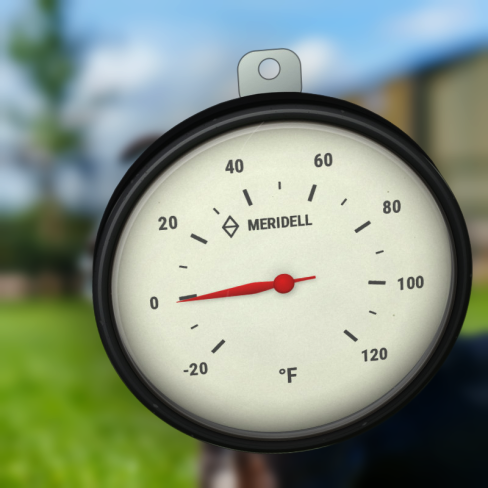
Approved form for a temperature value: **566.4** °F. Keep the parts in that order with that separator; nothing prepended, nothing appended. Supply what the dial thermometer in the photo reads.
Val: **0** °F
